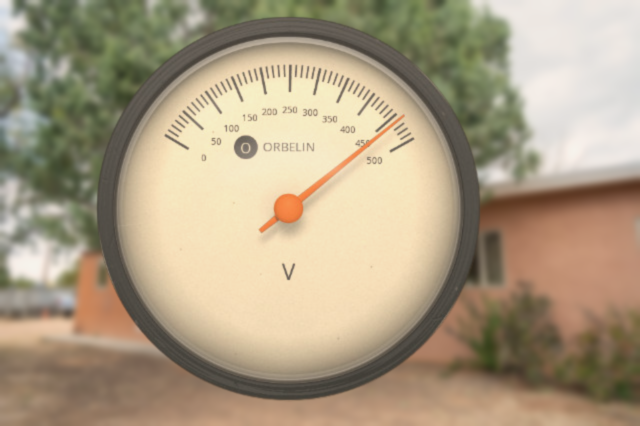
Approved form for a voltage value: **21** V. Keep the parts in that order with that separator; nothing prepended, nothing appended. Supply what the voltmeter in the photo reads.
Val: **460** V
